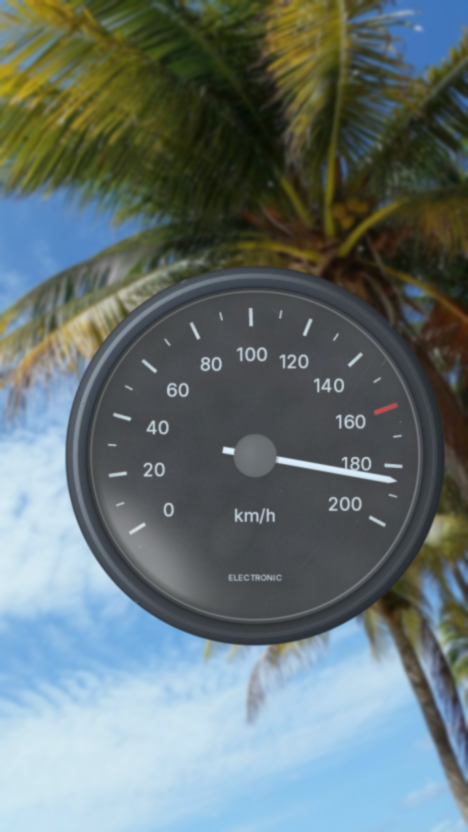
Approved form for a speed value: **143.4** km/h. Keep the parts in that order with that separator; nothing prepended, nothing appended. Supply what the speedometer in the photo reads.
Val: **185** km/h
